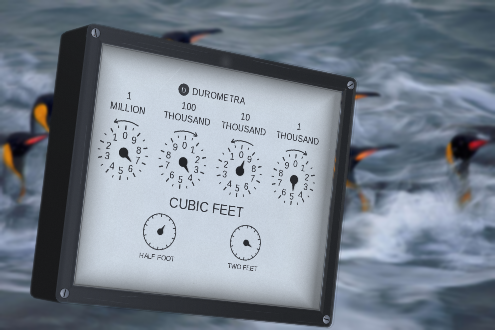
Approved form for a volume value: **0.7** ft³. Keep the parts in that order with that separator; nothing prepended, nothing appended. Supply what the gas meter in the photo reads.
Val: **639500** ft³
